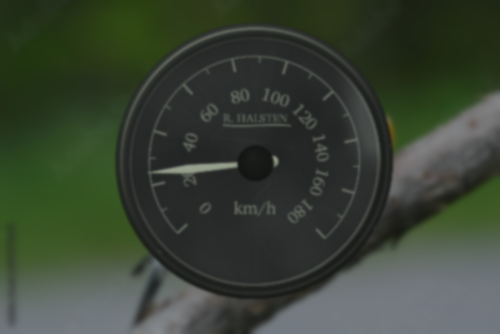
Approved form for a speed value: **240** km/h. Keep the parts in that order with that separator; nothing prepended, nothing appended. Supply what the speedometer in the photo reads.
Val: **25** km/h
